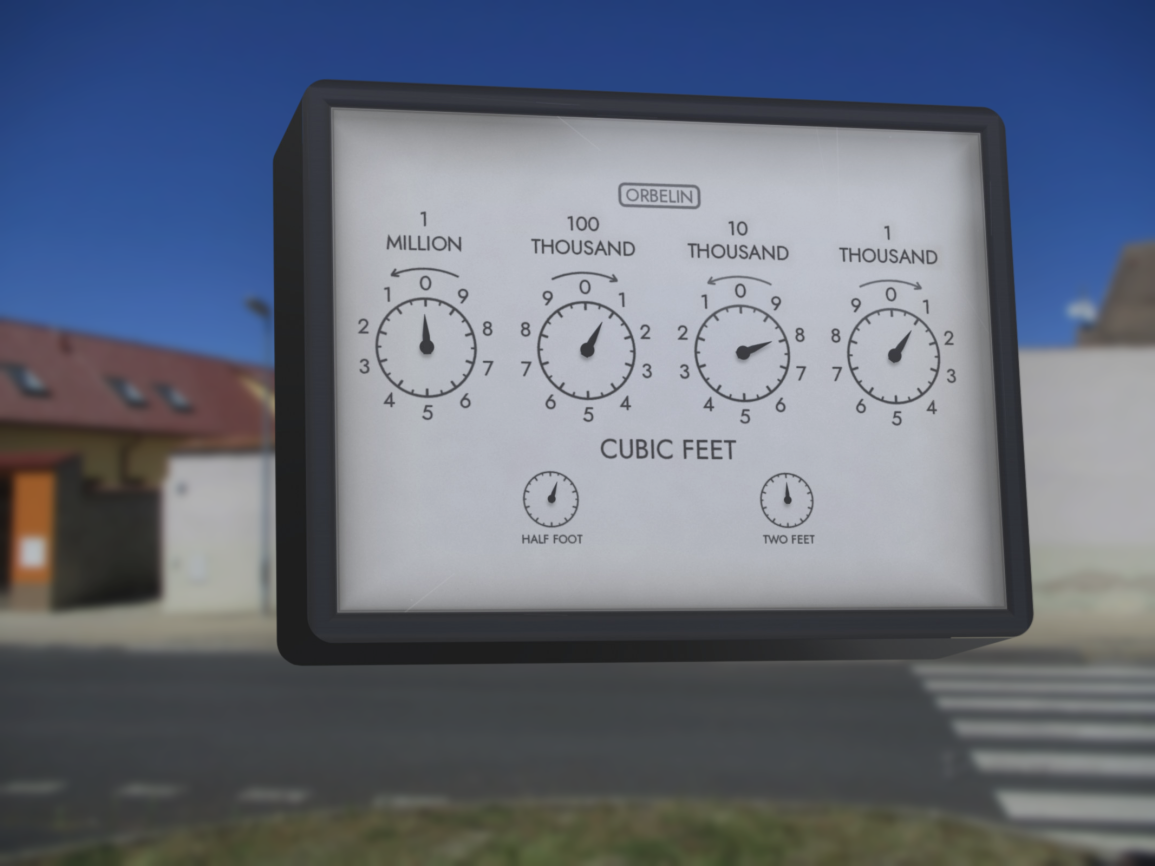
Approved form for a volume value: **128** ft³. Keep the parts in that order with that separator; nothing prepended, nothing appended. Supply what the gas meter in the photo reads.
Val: **8100** ft³
